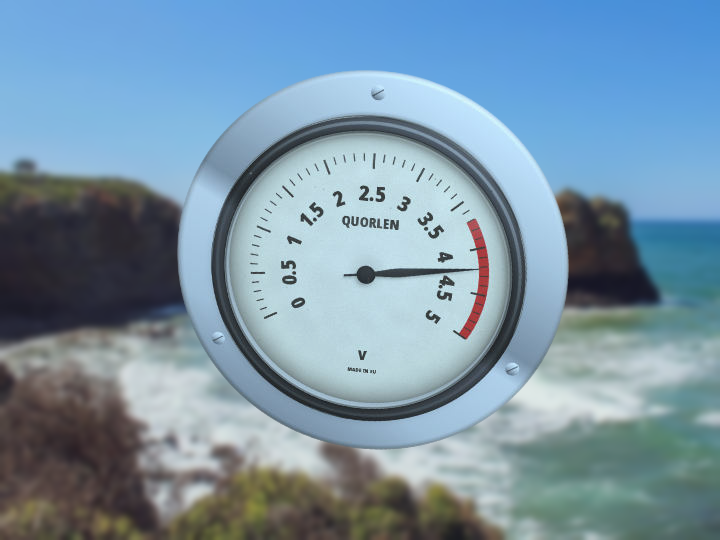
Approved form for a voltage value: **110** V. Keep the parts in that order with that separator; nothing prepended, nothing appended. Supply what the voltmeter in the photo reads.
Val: **4.2** V
